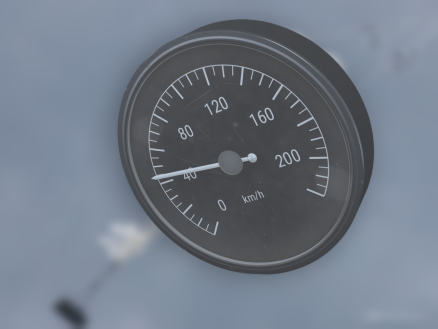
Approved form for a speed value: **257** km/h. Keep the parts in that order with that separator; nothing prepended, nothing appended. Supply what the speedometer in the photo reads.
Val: **45** km/h
